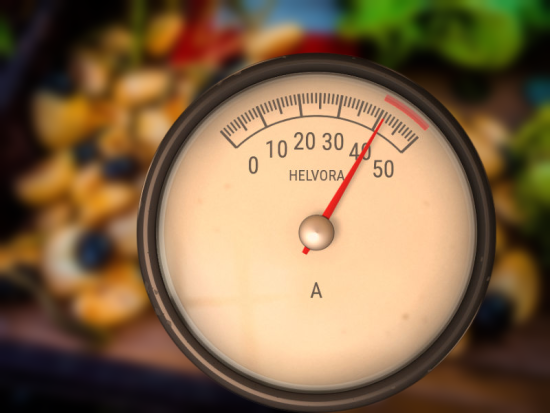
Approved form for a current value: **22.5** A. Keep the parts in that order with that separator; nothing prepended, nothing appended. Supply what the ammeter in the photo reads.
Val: **41** A
